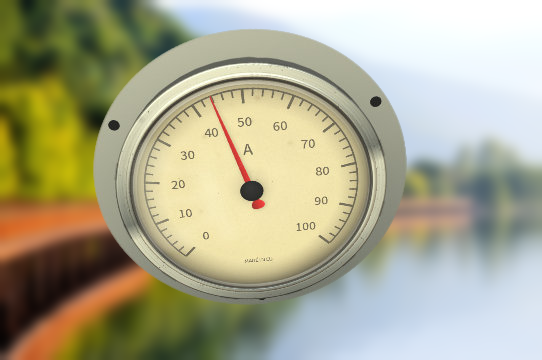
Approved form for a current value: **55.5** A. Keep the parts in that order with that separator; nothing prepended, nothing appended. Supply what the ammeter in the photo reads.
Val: **44** A
